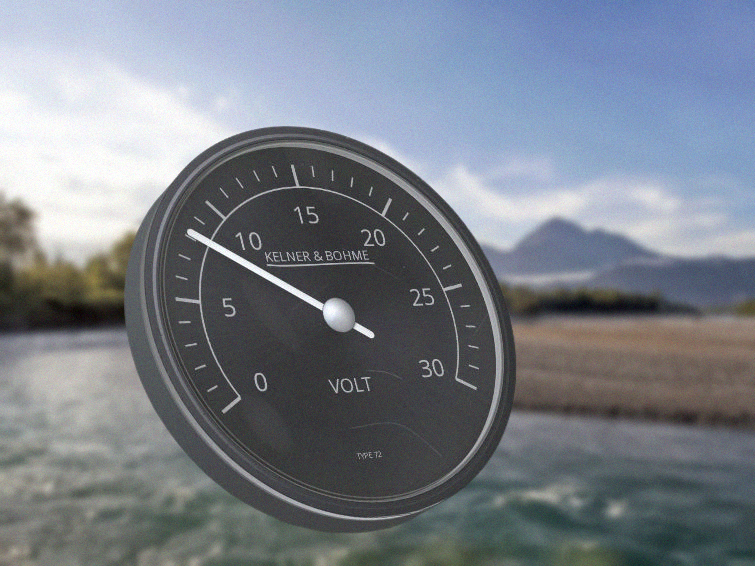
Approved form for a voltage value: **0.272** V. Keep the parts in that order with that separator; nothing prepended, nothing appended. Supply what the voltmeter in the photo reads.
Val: **8** V
